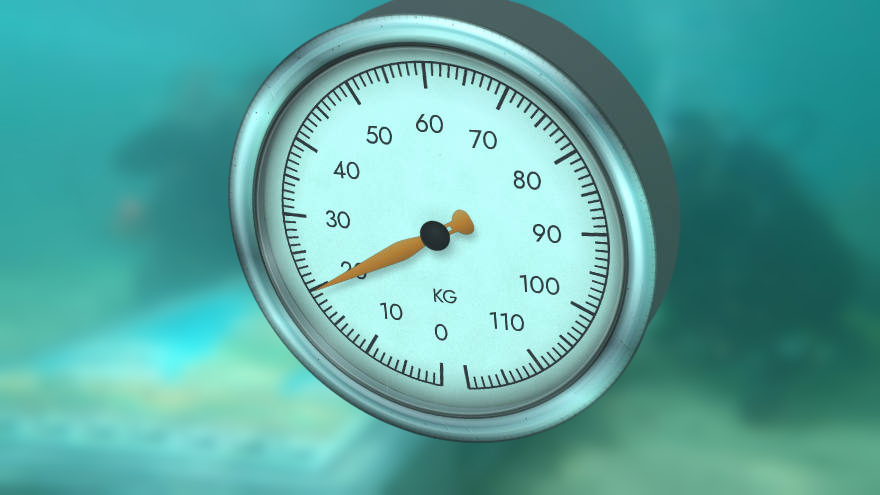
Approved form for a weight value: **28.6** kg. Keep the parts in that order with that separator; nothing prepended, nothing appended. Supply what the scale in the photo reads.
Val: **20** kg
